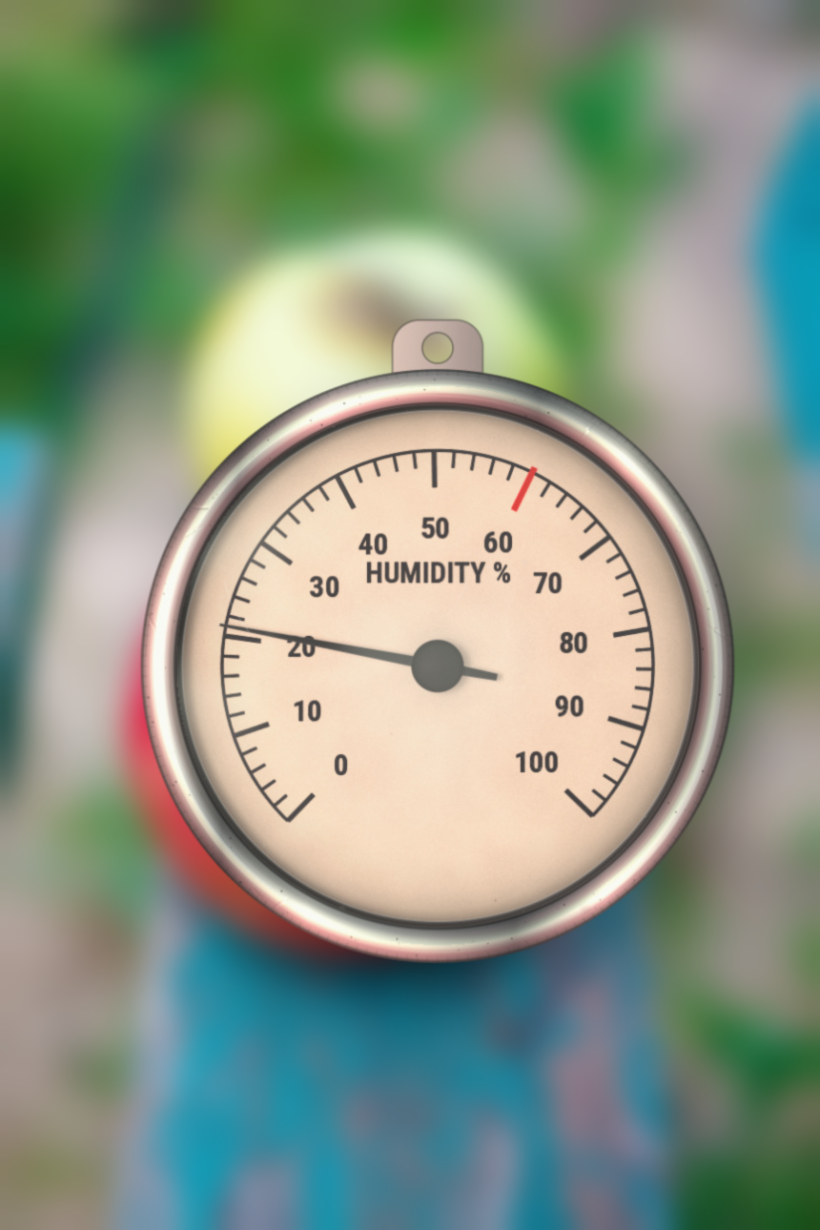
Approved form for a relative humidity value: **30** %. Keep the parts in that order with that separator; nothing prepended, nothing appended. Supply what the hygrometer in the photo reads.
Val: **21** %
